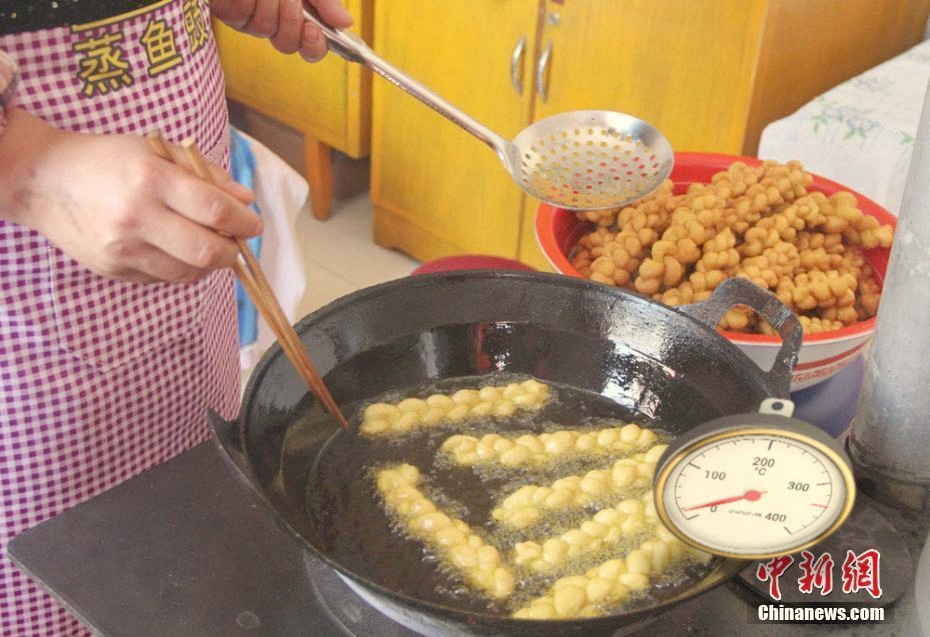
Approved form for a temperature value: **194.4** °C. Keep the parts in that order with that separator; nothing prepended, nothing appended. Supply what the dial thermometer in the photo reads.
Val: **20** °C
